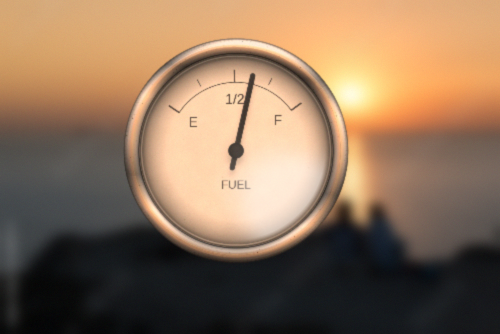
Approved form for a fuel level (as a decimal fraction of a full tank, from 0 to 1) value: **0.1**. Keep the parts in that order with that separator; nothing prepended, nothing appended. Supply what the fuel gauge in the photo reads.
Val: **0.625**
